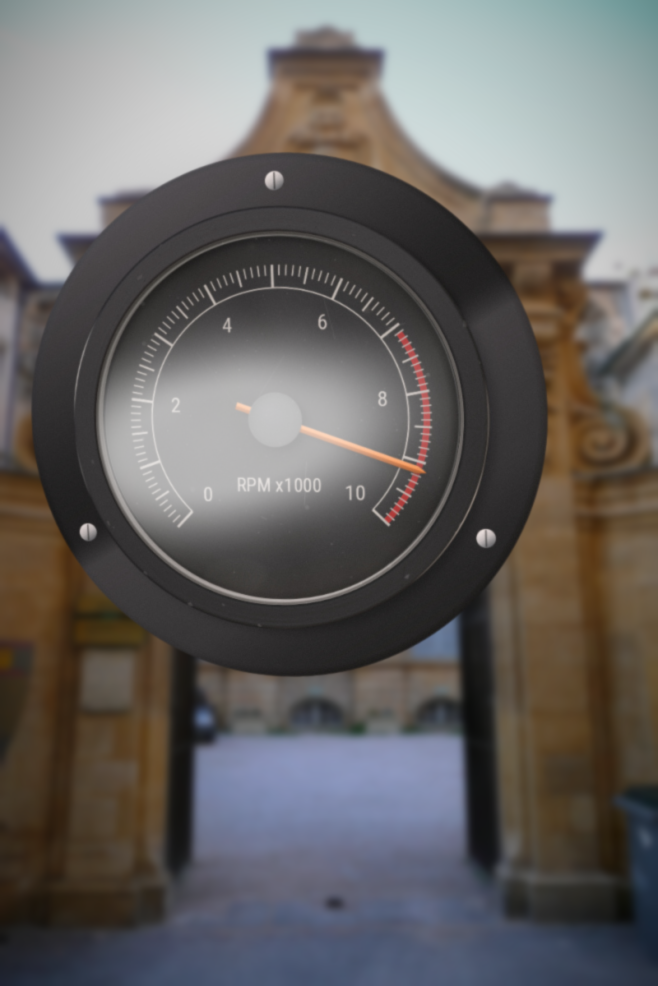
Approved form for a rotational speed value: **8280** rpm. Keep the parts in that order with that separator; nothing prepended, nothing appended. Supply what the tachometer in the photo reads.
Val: **9100** rpm
